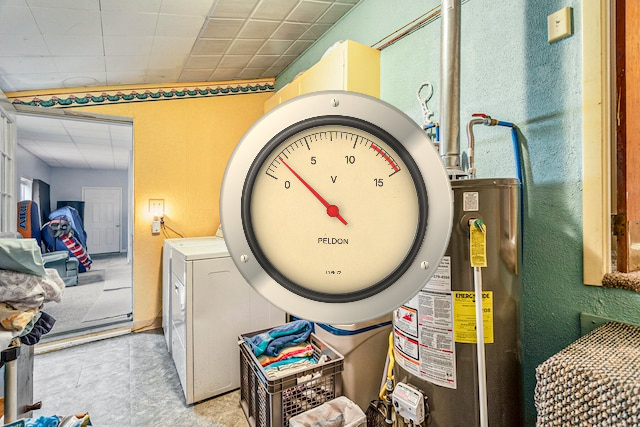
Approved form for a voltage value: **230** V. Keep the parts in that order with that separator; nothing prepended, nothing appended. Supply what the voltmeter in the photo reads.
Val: **2** V
